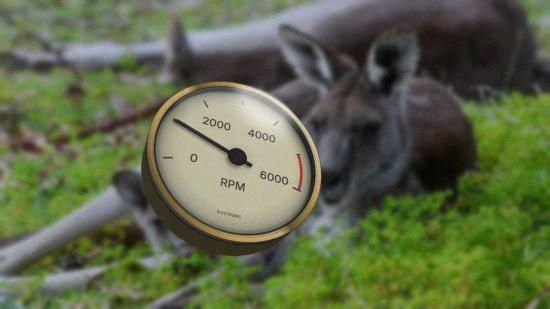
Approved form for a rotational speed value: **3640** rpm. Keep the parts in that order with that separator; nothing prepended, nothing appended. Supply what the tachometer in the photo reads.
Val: **1000** rpm
